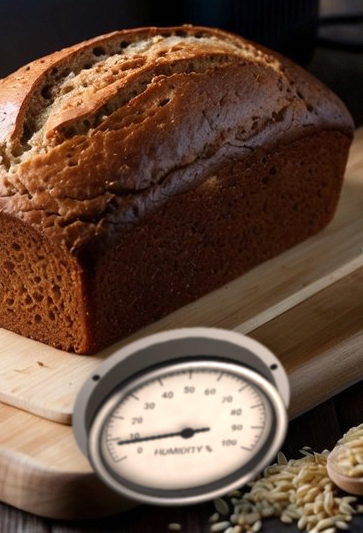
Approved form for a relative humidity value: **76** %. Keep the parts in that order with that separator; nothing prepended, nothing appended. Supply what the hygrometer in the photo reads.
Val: **10** %
